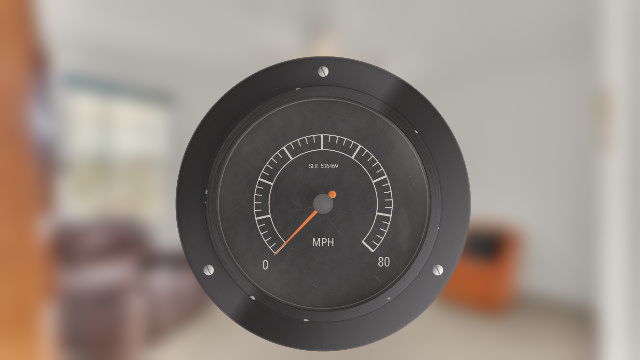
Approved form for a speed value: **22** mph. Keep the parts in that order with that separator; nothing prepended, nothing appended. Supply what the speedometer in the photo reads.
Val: **0** mph
